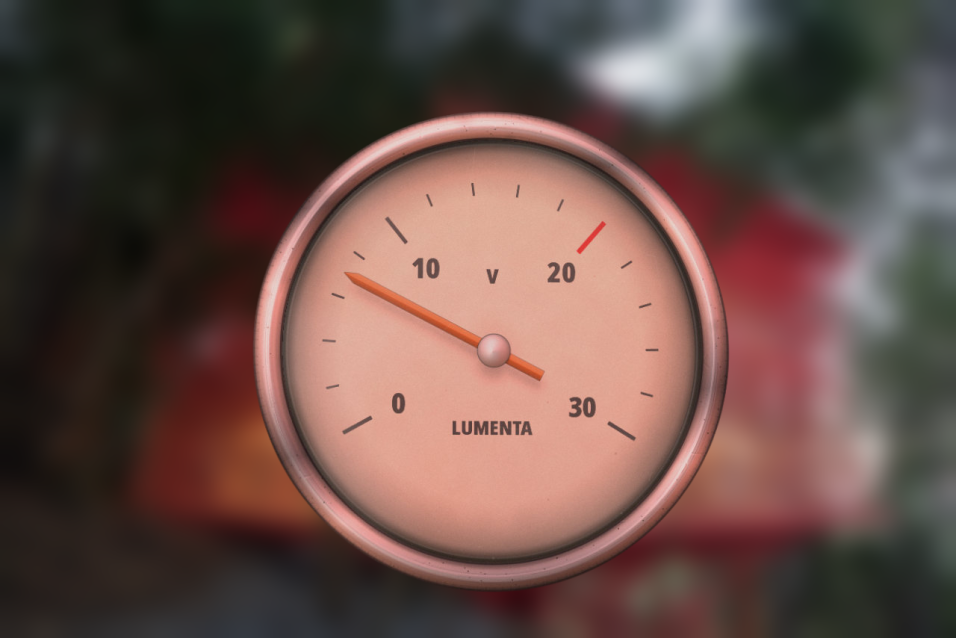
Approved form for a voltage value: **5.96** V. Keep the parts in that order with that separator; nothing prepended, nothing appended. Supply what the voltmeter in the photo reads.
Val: **7** V
